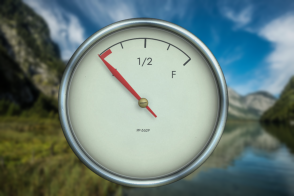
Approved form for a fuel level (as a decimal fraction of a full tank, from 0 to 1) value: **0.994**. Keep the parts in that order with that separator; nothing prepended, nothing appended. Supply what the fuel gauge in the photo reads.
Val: **0**
